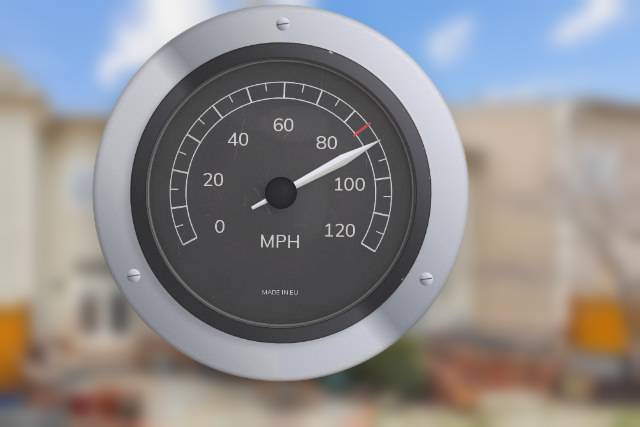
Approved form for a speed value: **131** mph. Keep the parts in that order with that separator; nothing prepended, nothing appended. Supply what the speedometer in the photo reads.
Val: **90** mph
